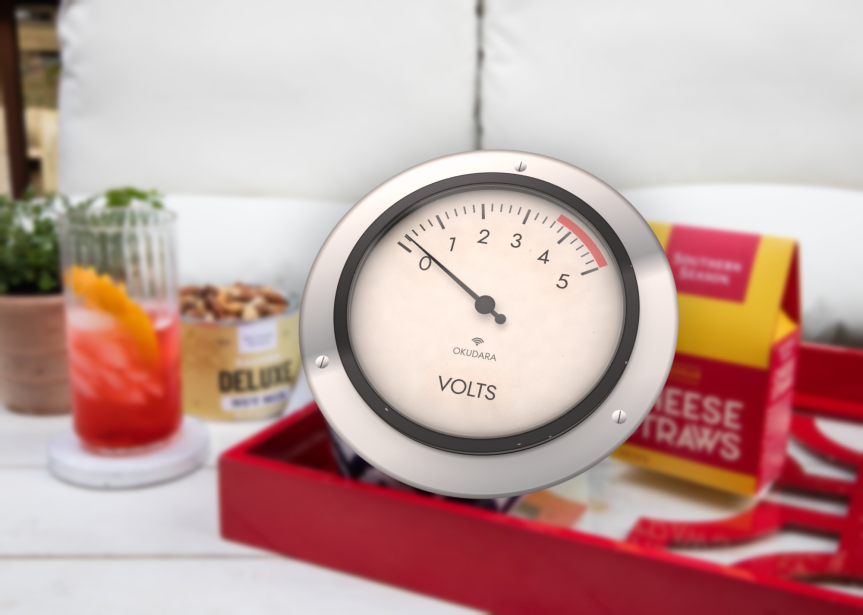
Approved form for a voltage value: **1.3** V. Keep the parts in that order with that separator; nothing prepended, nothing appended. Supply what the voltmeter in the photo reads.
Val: **0.2** V
